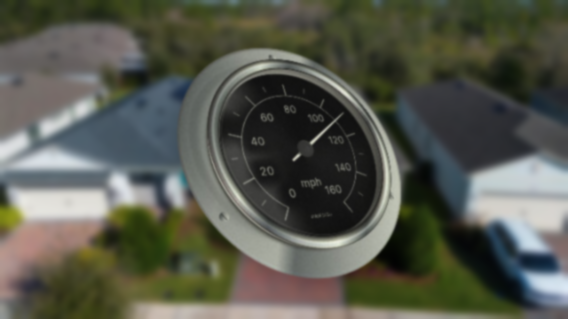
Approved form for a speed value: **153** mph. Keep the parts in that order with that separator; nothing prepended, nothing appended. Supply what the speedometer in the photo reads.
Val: **110** mph
